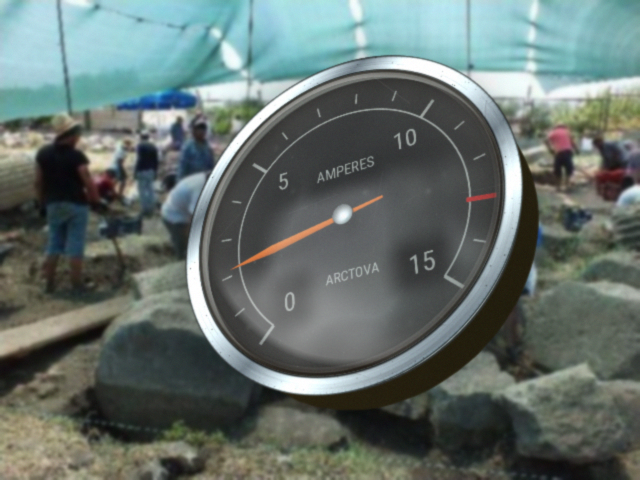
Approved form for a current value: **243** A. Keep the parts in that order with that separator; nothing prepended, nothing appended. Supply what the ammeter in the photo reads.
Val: **2** A
